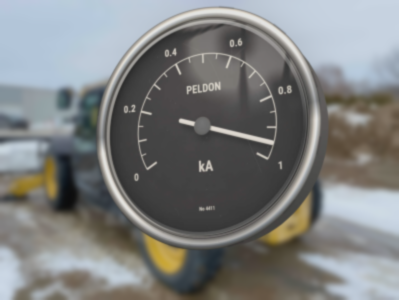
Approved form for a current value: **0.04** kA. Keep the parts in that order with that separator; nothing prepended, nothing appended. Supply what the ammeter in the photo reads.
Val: **0.95** kA
